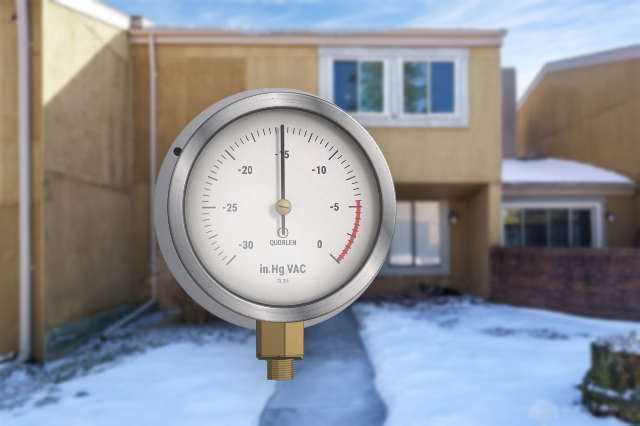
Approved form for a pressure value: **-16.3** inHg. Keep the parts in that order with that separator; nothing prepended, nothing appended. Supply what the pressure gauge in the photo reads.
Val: **-15** inHg
